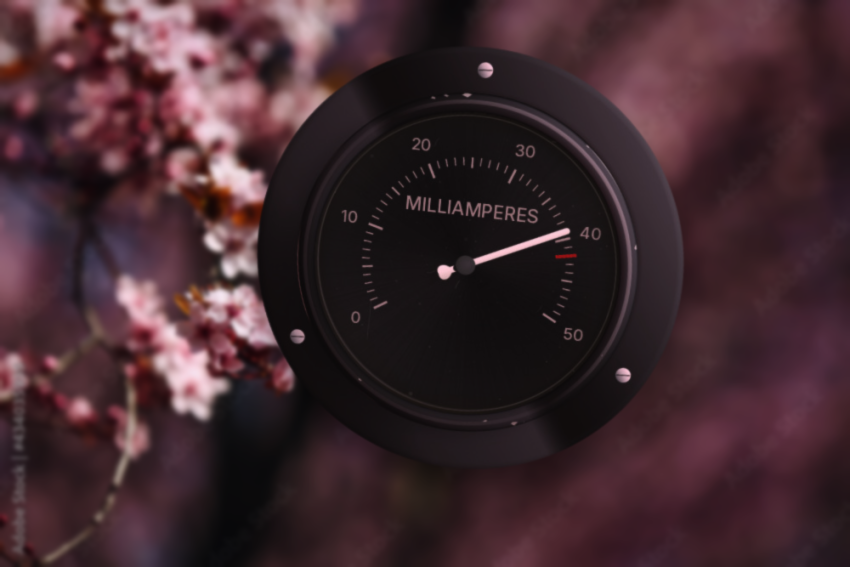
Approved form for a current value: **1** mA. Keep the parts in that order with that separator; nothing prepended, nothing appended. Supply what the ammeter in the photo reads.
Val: **39** mA
